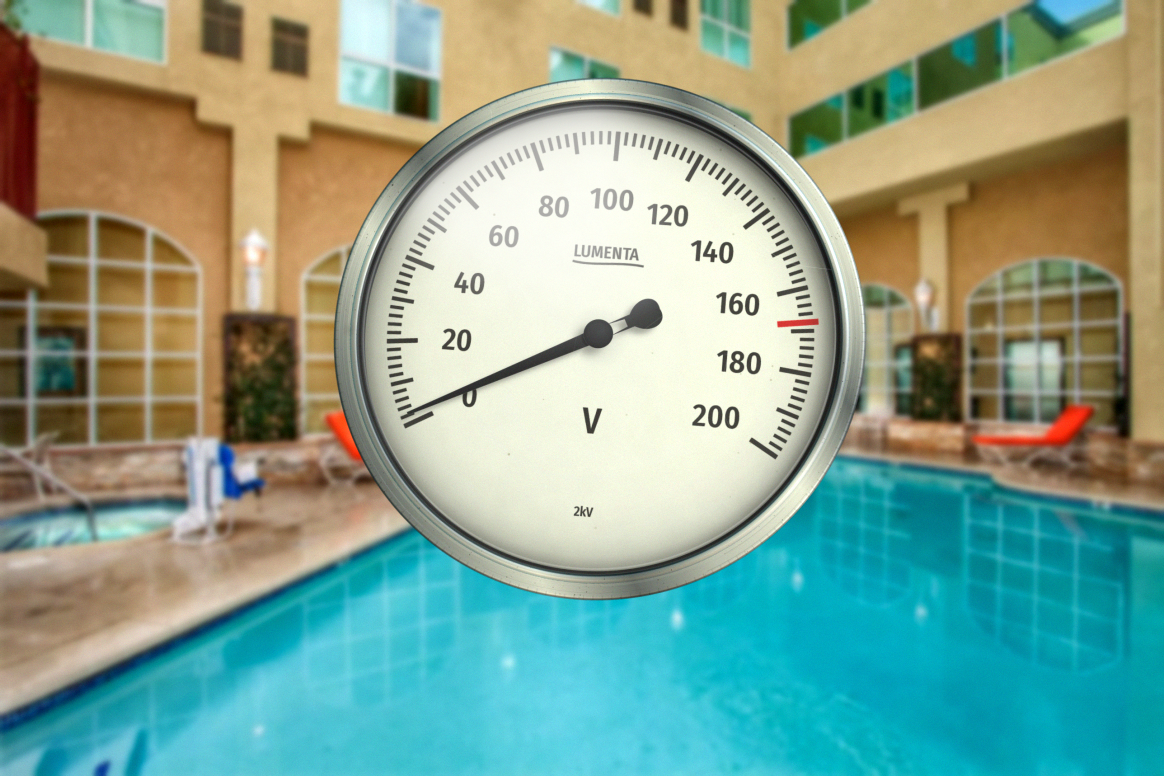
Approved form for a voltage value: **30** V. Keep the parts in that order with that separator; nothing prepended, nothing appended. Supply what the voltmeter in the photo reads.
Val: **2** V
